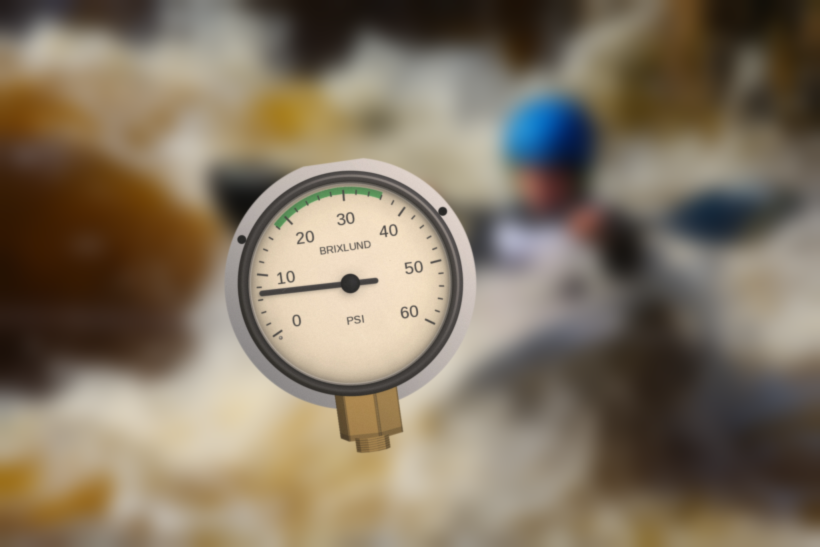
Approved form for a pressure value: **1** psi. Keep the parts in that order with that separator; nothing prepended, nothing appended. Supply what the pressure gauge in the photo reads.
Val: **7** psi
